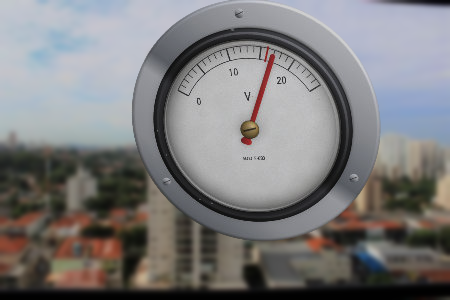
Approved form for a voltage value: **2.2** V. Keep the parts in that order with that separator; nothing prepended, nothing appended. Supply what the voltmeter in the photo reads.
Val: **17** V
